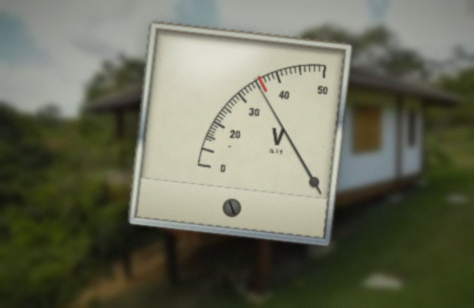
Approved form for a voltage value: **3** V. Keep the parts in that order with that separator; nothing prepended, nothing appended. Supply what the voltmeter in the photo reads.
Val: **35** V
